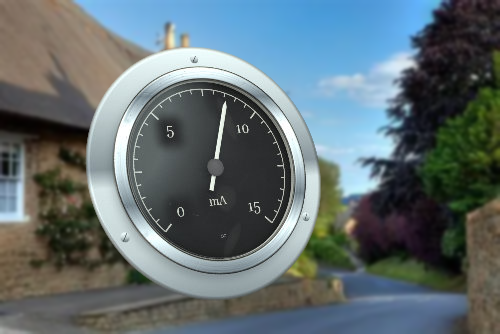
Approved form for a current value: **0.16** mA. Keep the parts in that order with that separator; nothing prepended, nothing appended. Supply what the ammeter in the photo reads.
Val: **8.5** mA
